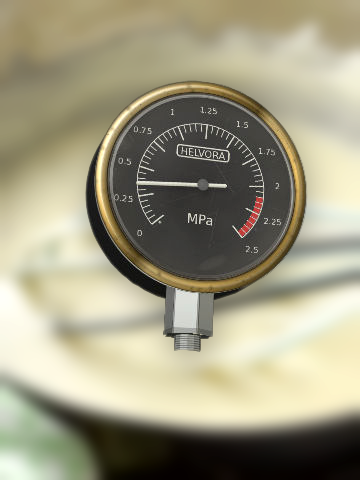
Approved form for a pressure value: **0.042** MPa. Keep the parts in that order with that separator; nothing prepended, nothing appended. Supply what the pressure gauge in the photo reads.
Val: **0.35** MPa
